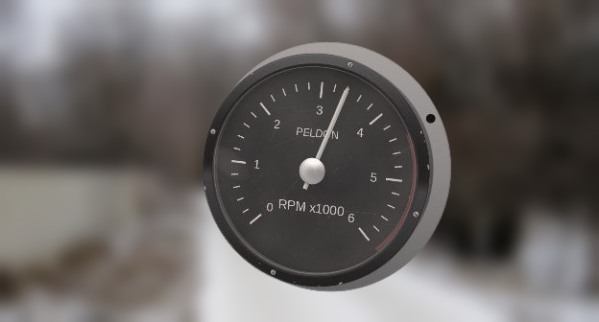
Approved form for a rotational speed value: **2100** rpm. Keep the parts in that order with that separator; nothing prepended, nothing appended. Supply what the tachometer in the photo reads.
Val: **3400** rpm
